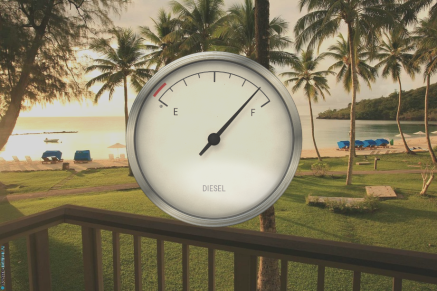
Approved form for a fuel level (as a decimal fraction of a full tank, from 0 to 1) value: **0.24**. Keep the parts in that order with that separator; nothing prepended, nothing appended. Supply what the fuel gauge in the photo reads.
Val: **0.875**
